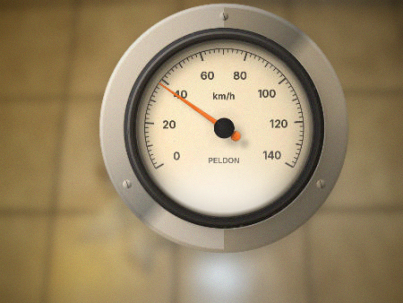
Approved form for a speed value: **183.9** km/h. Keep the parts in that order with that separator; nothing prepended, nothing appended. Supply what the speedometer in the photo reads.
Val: **38** km/h
